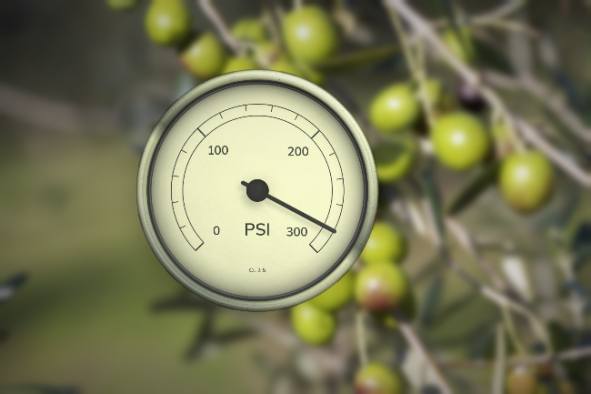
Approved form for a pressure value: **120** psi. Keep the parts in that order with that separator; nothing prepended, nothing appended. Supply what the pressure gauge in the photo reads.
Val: **280** psi
